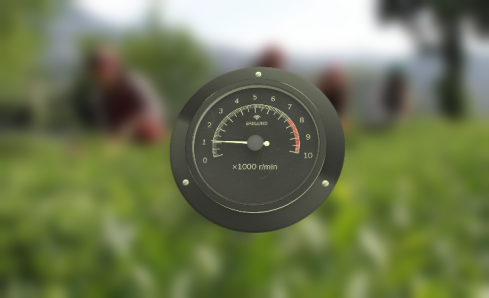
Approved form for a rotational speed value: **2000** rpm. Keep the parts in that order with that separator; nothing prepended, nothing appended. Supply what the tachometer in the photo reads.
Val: **1000** rpm
